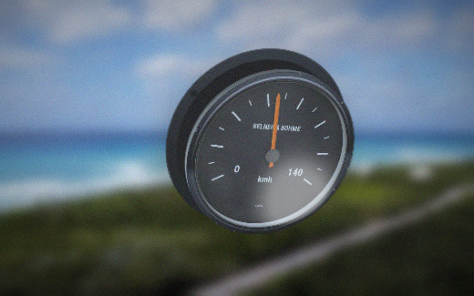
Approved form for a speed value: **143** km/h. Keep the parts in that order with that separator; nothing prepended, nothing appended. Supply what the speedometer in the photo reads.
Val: **65** km/h
